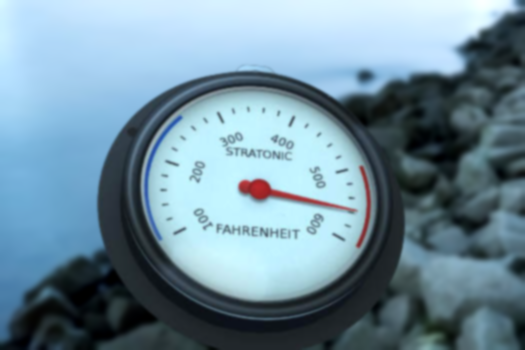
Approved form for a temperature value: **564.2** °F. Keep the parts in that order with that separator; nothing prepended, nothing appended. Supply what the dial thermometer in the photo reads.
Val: **560** °F
